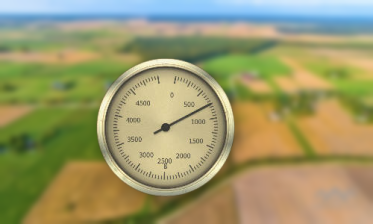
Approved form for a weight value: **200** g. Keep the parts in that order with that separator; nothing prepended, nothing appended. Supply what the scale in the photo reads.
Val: **750** g
